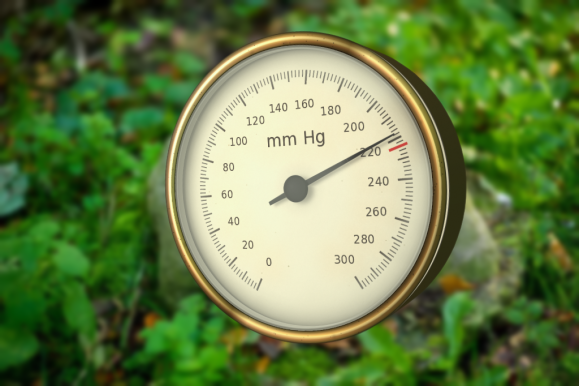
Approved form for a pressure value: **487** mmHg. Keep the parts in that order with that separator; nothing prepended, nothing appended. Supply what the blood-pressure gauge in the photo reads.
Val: **218** mmHg
